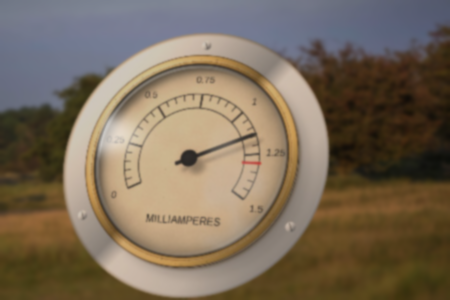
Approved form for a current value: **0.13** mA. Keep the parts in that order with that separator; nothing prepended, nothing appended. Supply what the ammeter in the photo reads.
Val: **1.15** mA
